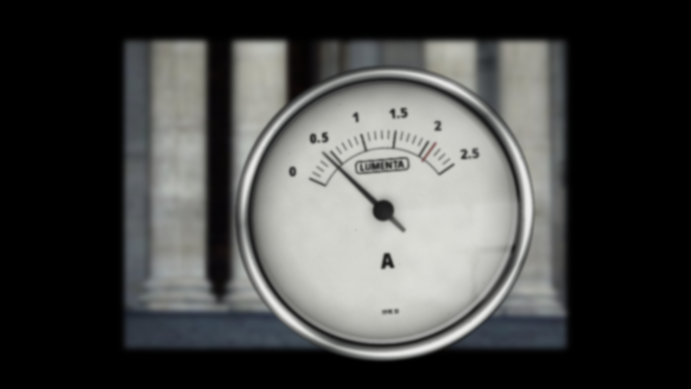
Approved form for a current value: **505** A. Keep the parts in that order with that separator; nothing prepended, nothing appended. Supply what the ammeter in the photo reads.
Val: **0.4** A
